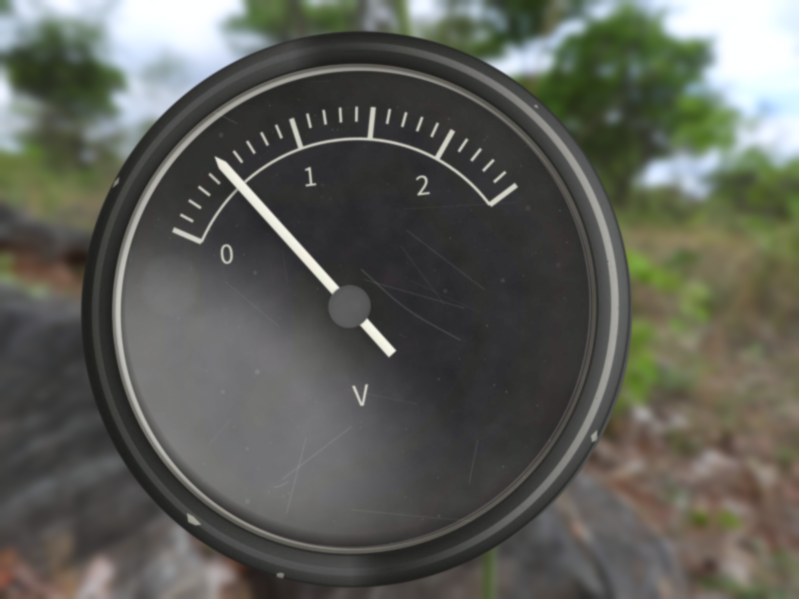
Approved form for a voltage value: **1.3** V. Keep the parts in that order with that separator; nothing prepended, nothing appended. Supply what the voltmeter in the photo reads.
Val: **0.5** V
